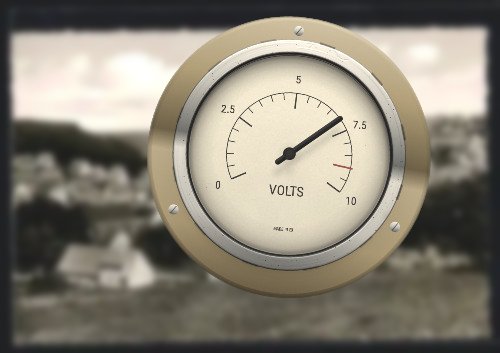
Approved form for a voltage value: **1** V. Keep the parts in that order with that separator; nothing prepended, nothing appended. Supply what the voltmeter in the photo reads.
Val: **7** V
